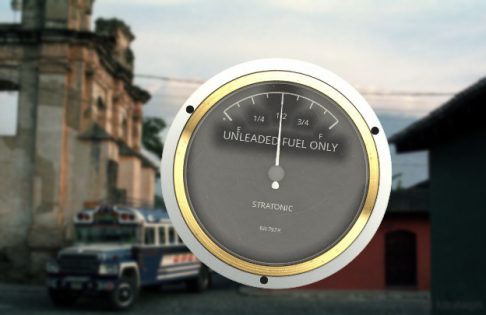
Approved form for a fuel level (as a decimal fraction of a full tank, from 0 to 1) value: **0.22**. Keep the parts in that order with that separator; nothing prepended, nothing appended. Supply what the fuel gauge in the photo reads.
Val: **0.5**
